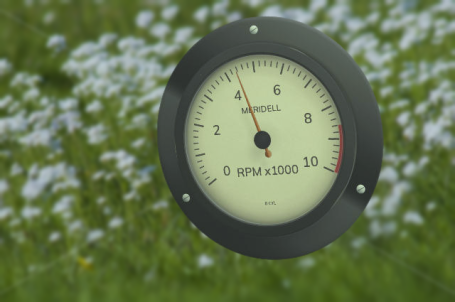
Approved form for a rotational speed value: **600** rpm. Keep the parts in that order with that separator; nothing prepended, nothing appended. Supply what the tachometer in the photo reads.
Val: **4400** rpm
